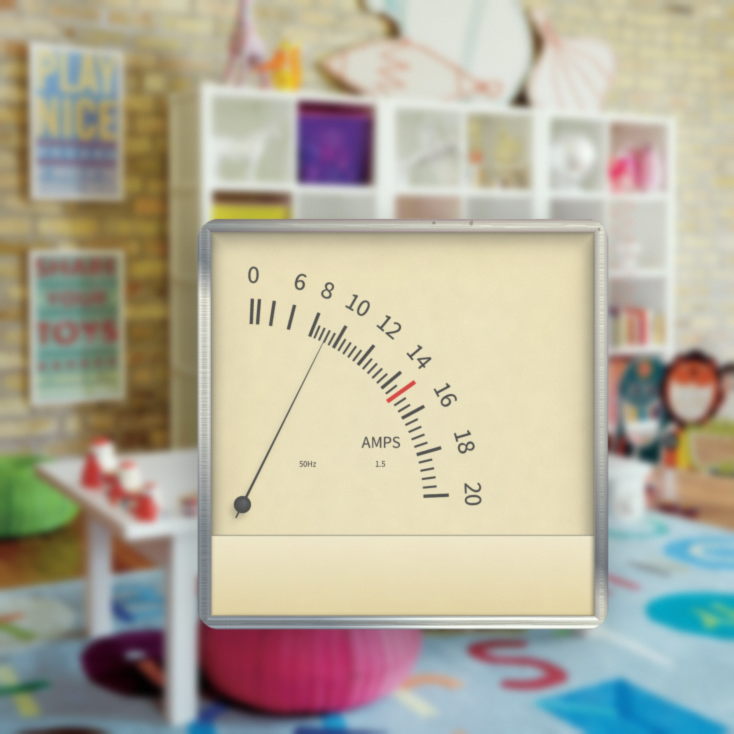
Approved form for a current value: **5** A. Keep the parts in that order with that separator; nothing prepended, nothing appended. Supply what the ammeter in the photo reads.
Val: **9.2** A
